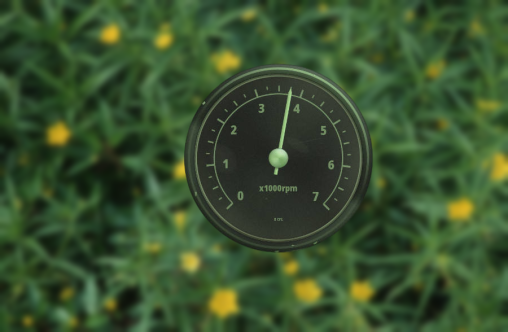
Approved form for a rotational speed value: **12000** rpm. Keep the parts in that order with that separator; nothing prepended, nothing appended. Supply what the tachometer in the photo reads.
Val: **3750** rpm
